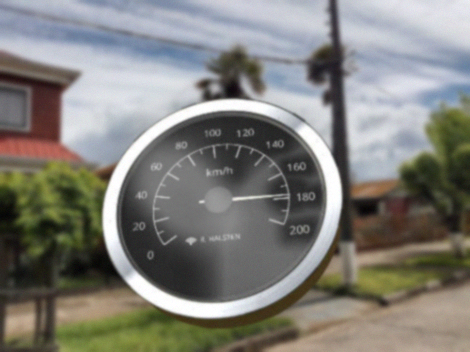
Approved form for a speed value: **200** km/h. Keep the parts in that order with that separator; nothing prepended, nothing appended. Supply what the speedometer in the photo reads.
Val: **180** km/h
